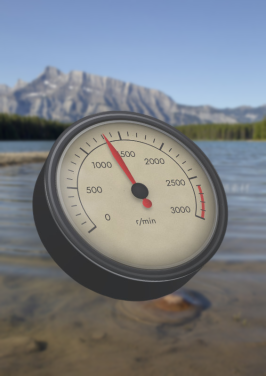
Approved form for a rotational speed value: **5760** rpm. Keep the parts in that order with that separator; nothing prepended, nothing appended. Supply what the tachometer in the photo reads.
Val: **1300** rpm
